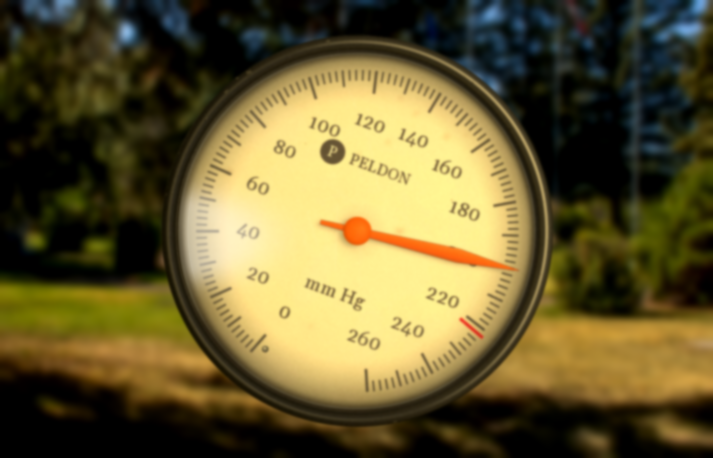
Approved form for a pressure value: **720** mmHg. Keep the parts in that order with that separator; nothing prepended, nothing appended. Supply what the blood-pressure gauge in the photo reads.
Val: **200** mmHg
